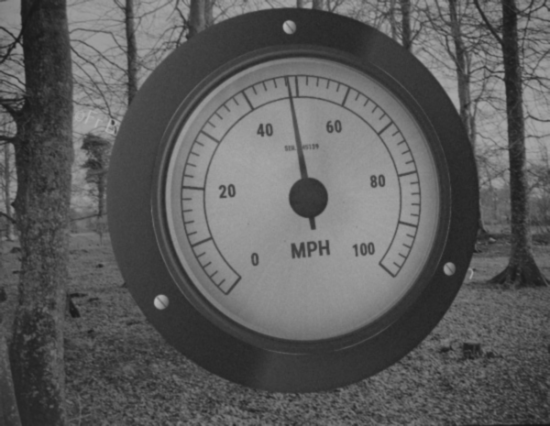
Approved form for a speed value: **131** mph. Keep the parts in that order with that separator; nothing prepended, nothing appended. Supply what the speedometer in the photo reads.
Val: **48** mph
